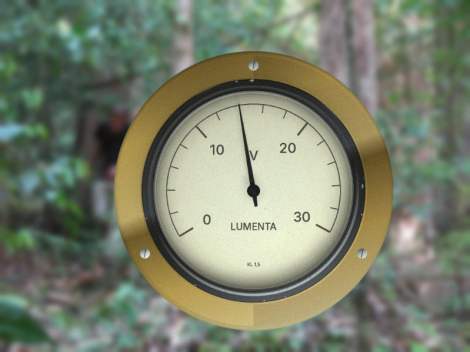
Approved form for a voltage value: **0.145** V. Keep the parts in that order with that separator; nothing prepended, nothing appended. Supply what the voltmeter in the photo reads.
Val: **14** V
